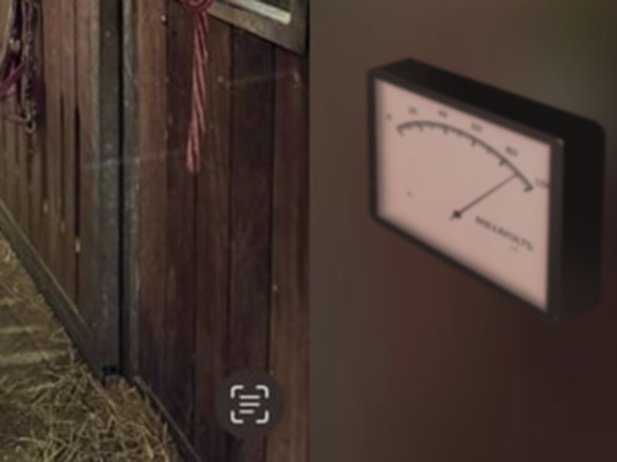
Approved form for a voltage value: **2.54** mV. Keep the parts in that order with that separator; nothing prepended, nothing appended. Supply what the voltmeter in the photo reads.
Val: **90** mV
